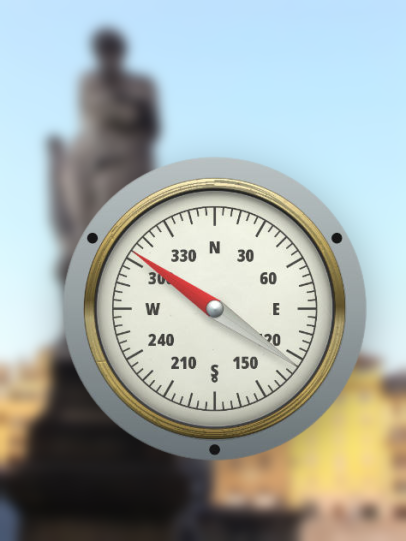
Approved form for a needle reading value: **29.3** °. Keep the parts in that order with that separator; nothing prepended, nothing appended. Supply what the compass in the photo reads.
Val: **305** °
